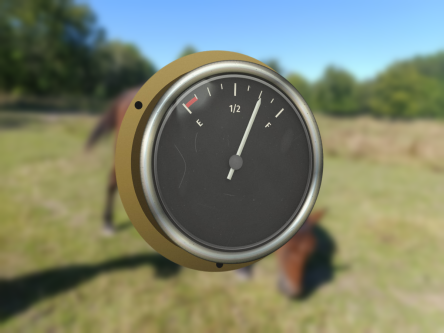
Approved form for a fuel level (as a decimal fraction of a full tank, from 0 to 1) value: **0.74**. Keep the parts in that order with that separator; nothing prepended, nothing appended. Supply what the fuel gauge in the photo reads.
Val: **0.75**
